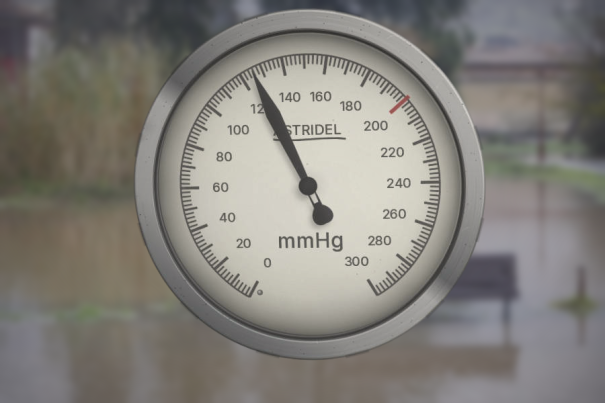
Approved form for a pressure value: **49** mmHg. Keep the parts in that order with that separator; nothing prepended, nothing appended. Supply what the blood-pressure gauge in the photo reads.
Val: **126** mmHg
